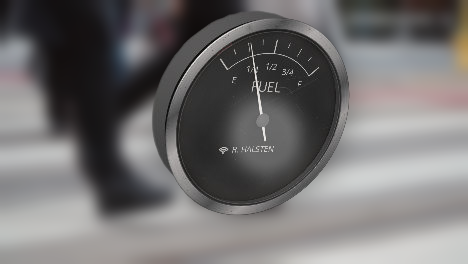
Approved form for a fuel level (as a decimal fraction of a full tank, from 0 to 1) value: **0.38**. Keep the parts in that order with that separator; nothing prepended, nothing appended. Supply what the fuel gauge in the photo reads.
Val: **0.25**
